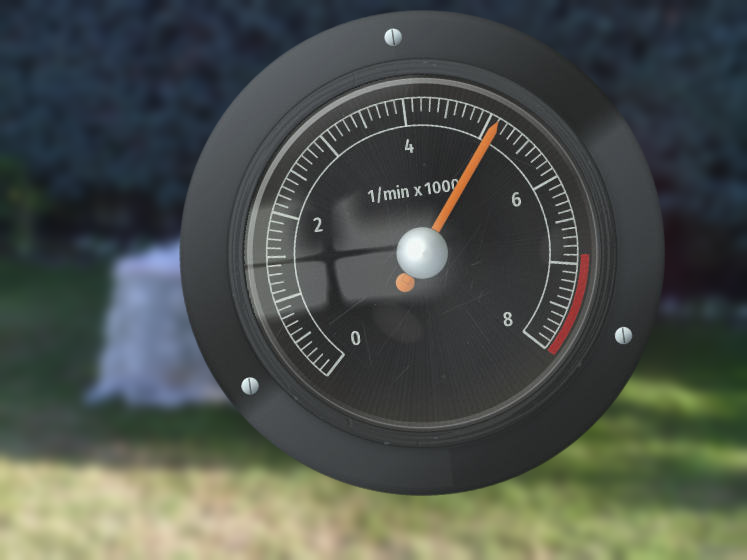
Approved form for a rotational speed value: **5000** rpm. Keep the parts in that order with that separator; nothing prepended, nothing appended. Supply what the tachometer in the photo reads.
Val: **5100** rpm
